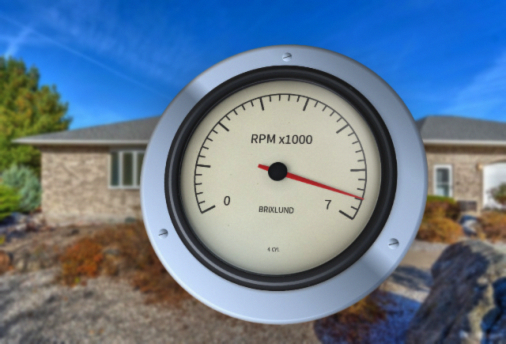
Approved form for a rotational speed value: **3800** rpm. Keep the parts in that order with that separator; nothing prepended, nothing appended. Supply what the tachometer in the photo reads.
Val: **6600** rpm
